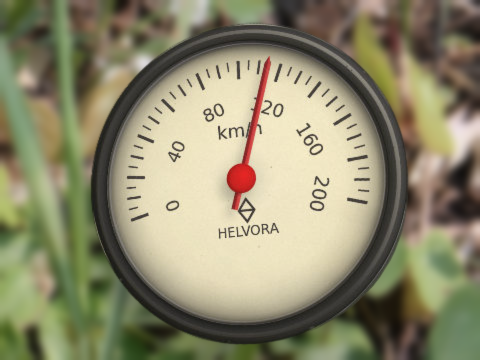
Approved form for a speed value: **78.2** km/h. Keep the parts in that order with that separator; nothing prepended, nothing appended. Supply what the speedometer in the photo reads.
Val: **115** km/h
